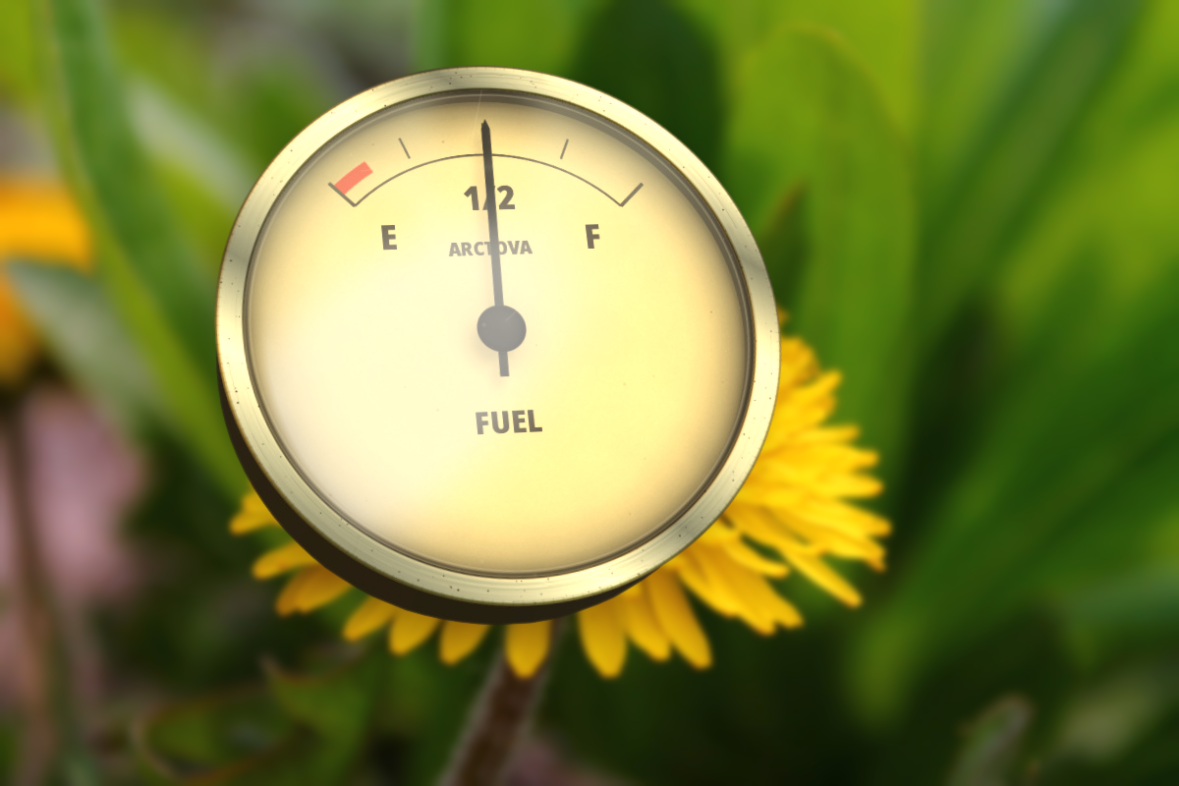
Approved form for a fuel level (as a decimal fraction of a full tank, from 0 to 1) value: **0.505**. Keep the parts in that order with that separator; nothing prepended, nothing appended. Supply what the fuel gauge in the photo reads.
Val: **0.5**
